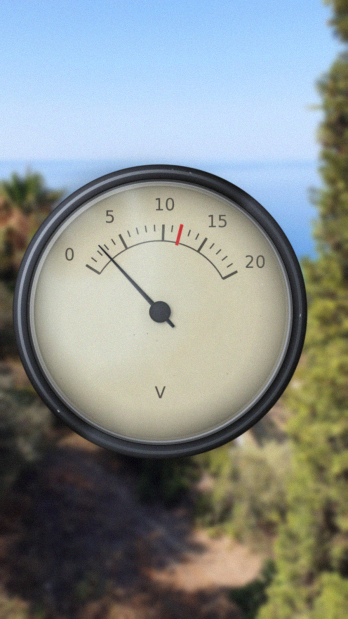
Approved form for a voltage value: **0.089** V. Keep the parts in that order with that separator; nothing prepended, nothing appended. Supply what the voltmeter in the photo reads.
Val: **2.5** V
